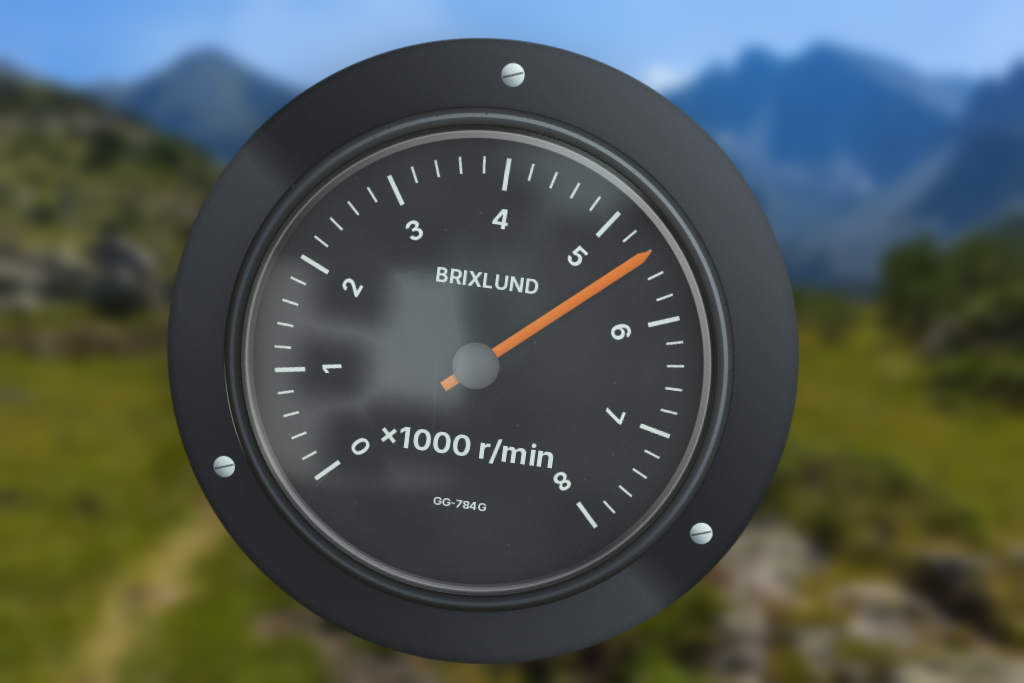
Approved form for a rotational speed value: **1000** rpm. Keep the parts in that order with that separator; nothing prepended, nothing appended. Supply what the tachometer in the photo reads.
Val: **5400** rpm
